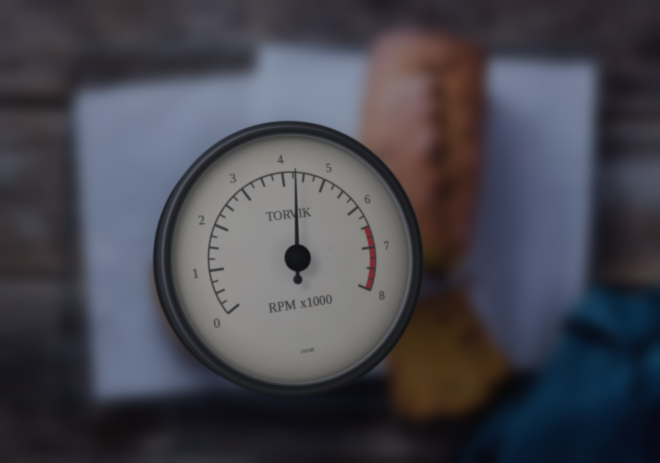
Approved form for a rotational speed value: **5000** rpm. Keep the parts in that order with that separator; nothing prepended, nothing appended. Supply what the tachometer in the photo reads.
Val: **4250** rpm
